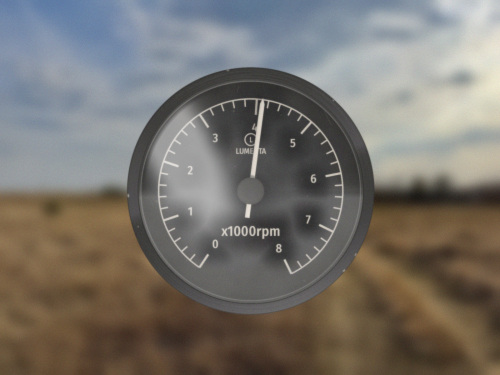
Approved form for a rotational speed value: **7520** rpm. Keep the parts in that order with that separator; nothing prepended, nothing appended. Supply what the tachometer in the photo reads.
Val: **4100** rpm
